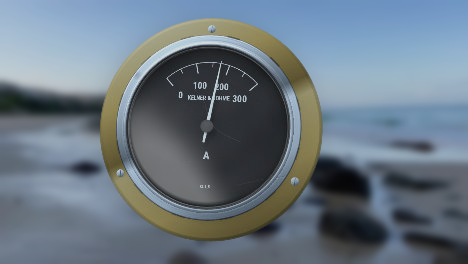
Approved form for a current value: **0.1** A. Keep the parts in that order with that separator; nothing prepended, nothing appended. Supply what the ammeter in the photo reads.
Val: **175** A
